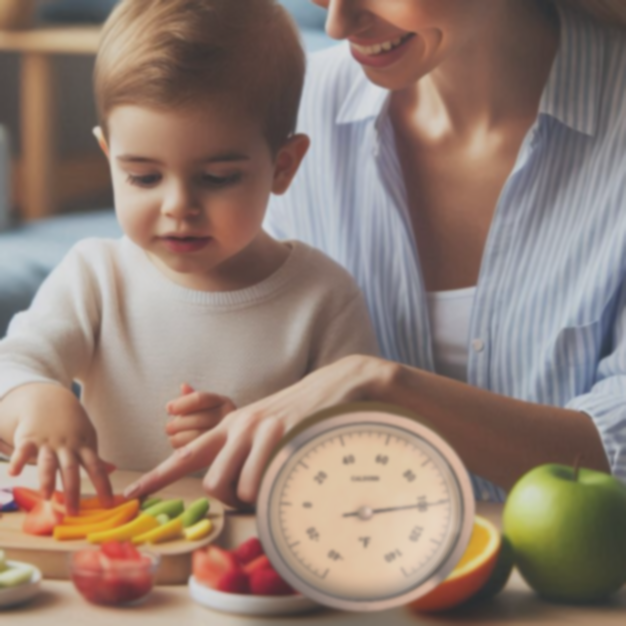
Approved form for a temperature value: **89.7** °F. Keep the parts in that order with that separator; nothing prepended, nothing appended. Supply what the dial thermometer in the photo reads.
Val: **100** °F
